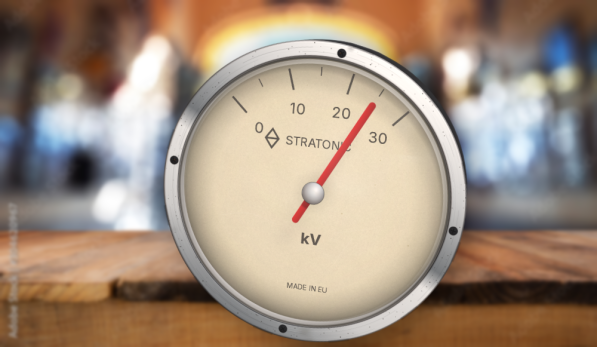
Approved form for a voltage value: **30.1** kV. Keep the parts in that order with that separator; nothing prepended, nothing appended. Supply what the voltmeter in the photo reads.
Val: **25** kV
